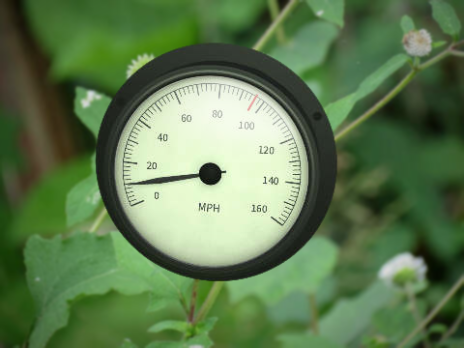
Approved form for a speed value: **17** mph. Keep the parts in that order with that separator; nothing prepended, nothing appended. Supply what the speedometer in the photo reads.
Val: **10** mph
